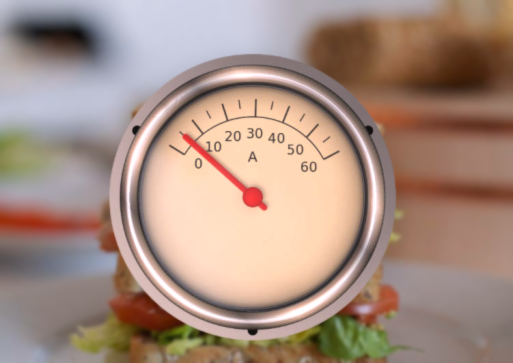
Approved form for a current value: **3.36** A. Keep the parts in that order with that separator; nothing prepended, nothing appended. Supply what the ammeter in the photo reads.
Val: **5** A
